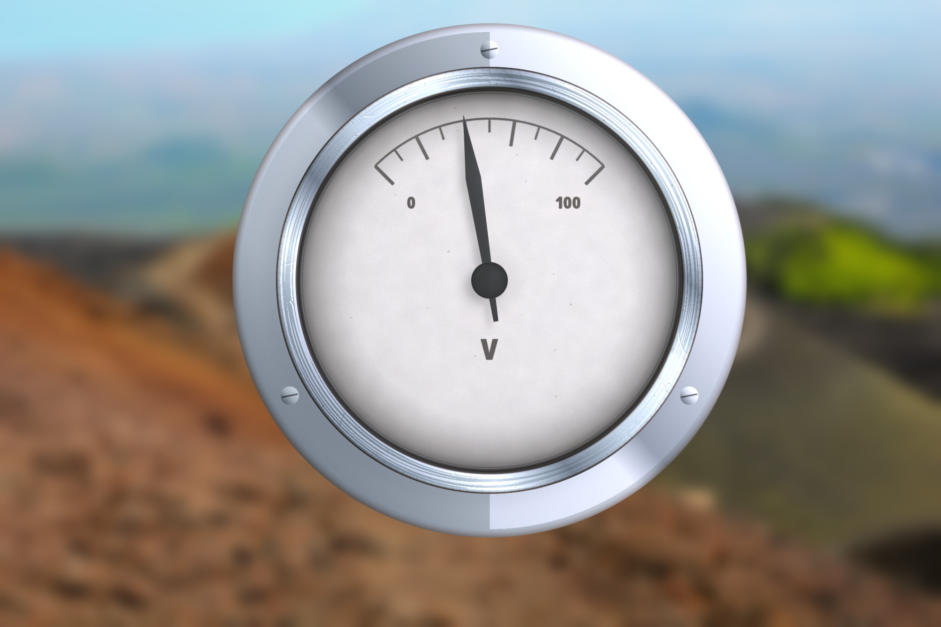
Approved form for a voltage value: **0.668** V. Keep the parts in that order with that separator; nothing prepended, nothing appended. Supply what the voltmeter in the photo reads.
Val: **40** V
